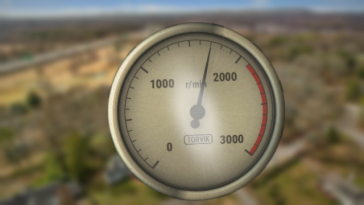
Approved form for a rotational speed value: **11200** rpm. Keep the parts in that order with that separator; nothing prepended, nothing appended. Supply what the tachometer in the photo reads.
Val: **1700** rpm
